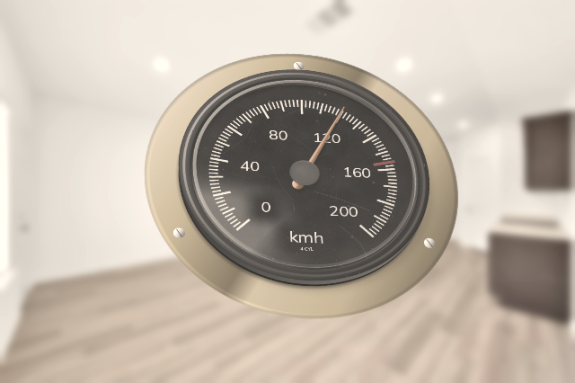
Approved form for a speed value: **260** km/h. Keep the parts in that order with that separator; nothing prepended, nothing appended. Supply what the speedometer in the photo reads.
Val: **120** km/h
